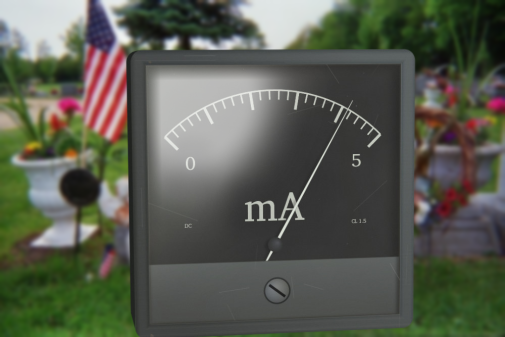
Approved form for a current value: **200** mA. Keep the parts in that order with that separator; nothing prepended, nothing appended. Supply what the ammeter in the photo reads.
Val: **4.1** mA
